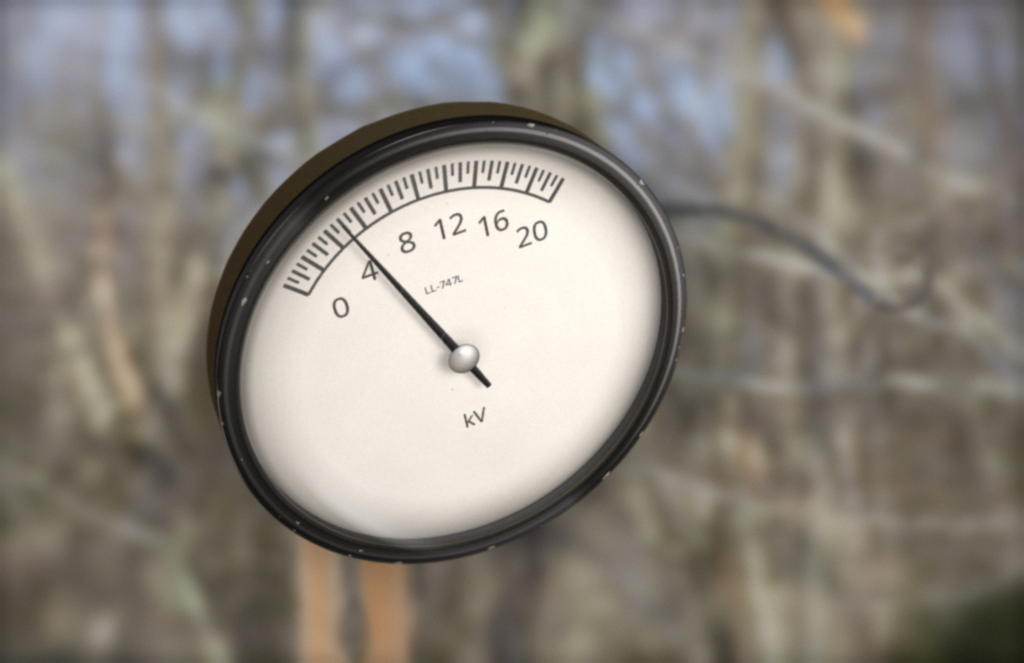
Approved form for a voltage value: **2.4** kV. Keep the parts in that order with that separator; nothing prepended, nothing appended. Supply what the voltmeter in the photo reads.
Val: **5** kV
